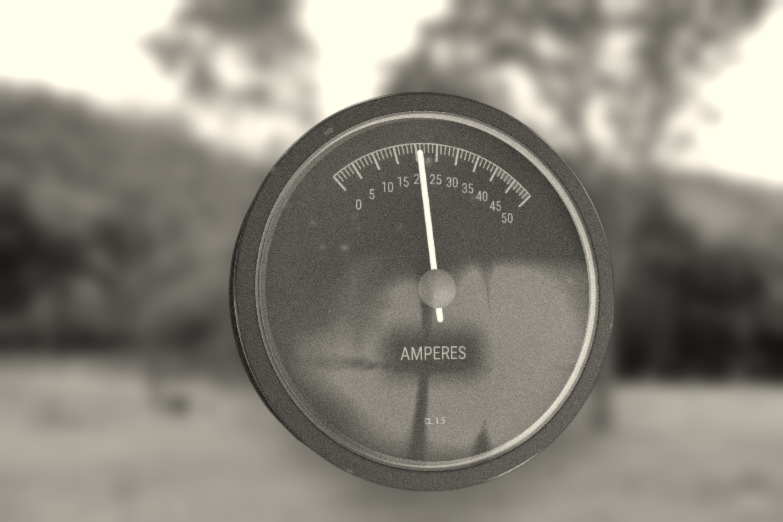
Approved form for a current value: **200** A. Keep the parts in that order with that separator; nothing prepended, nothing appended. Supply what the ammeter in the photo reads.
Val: **20** A
